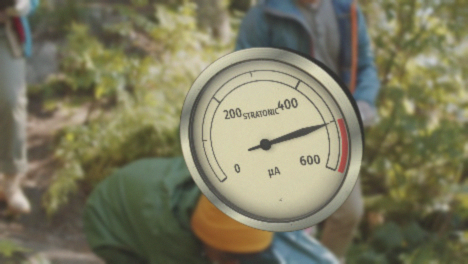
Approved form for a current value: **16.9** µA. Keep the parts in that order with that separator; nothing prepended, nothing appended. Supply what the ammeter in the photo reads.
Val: **500** µA
